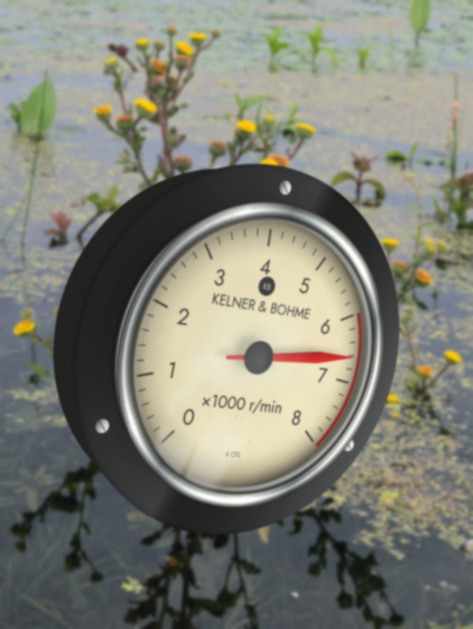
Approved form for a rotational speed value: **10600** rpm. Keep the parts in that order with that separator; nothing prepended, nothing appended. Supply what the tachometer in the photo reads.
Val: **6600** rpm
